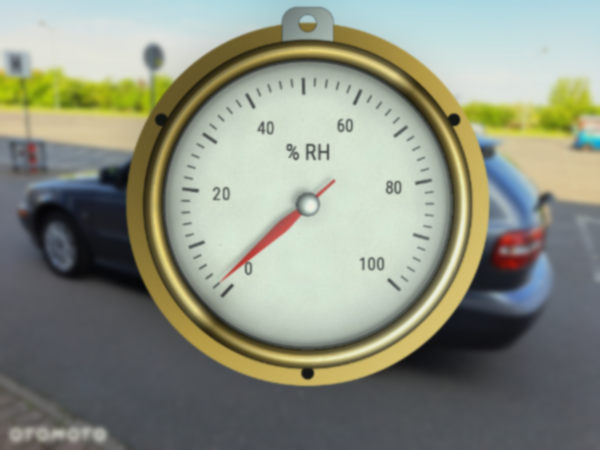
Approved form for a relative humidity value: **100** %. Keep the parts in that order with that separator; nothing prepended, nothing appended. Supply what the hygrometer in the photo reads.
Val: **2** %
